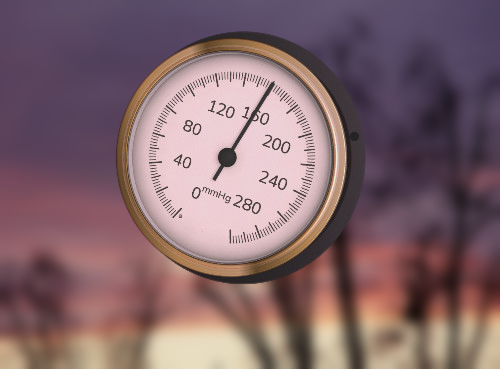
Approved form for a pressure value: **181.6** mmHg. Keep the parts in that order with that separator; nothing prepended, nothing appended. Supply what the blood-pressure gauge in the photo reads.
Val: **160** mmHg
